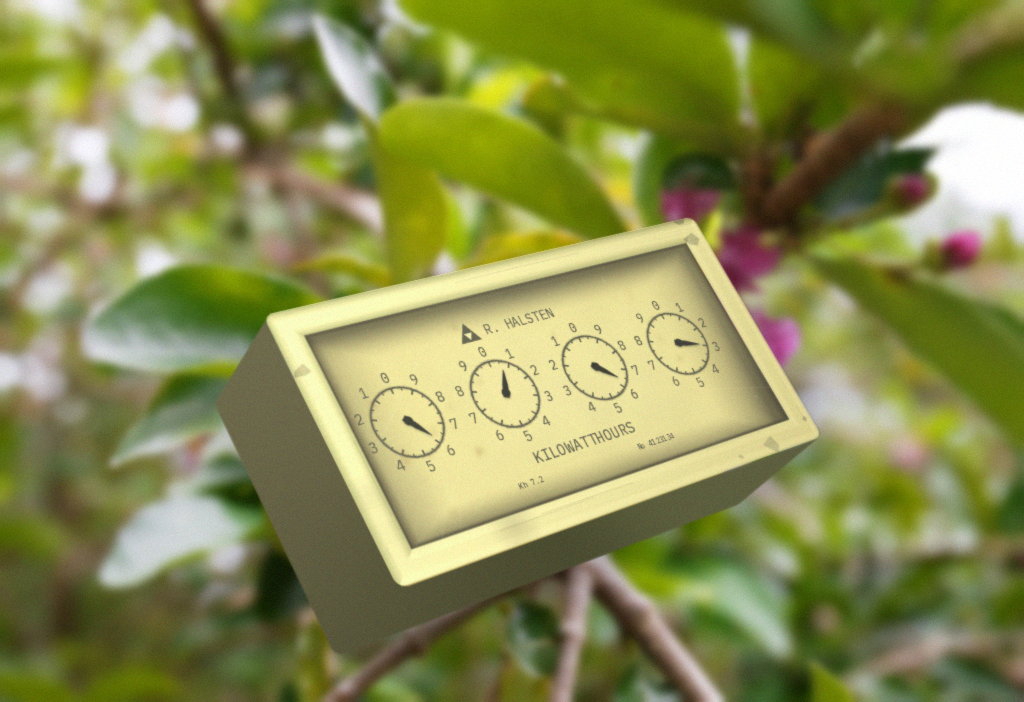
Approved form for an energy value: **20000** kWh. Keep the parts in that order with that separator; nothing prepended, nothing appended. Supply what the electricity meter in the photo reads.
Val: **6063** kWh
